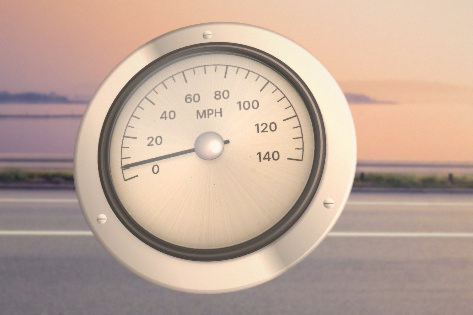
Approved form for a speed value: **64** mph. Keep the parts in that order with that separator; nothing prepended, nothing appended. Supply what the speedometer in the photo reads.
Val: **5** mph
